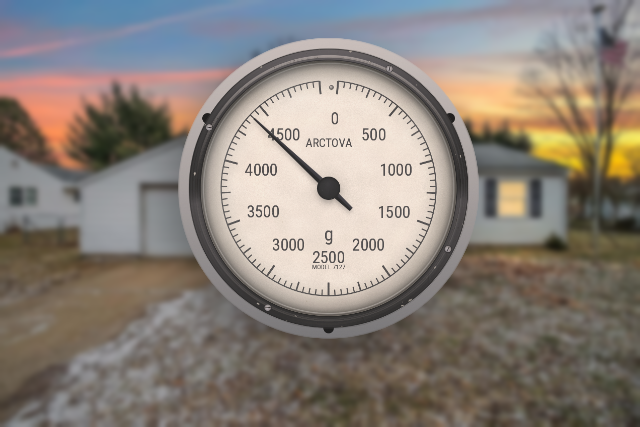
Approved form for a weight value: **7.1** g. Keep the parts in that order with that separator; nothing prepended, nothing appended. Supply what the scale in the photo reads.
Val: **4400** g
